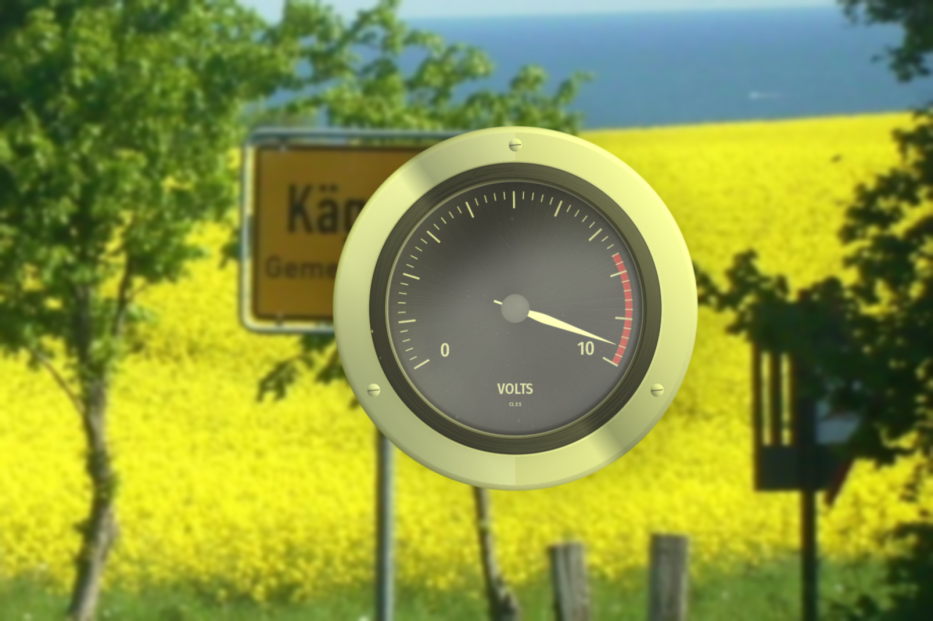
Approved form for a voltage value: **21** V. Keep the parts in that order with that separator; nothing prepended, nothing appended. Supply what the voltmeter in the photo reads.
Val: **9.6** V
